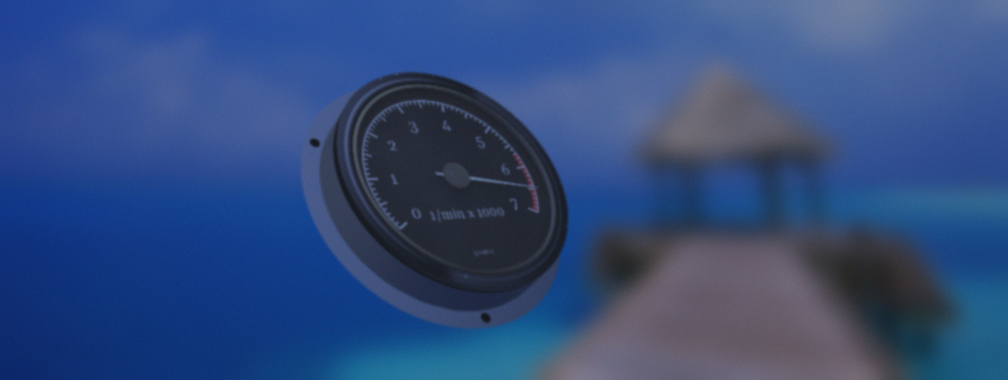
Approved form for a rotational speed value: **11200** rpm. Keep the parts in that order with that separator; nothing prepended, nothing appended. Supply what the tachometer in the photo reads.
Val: **6500** rpm
